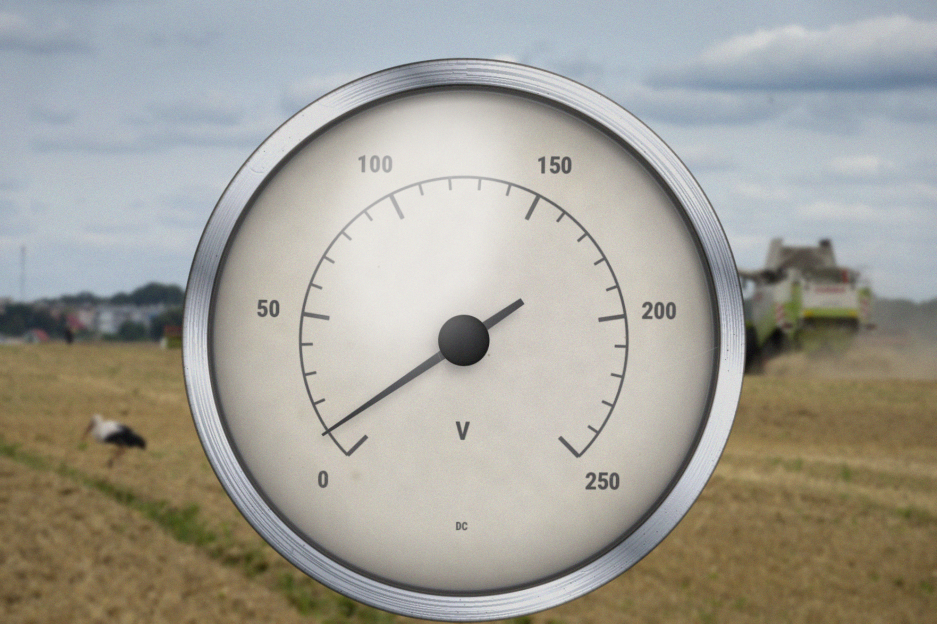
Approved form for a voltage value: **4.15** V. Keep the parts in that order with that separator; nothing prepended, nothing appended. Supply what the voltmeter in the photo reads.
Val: **10** V
